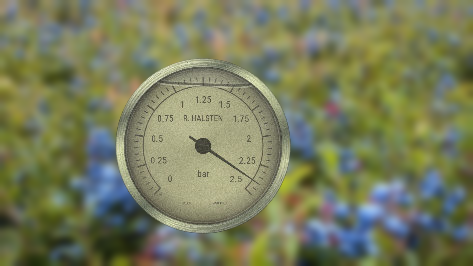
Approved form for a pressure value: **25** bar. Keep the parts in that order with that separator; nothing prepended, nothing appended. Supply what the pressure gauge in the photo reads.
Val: **2.4** bar
